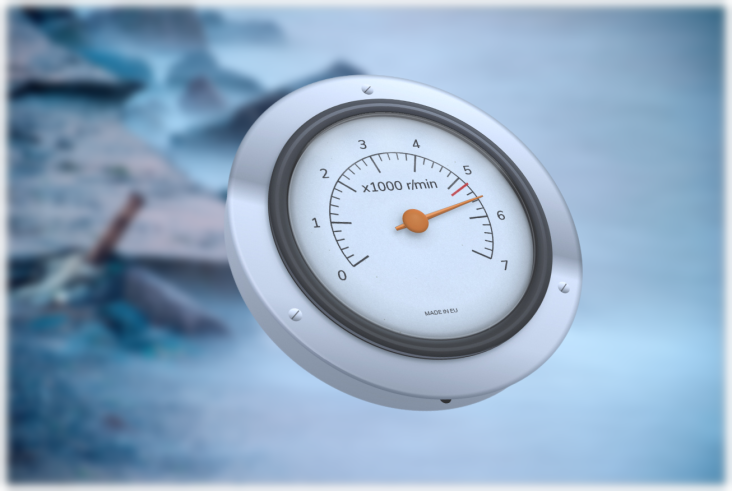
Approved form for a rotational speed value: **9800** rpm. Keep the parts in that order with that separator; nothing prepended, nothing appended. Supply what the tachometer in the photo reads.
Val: **5600** rpm
